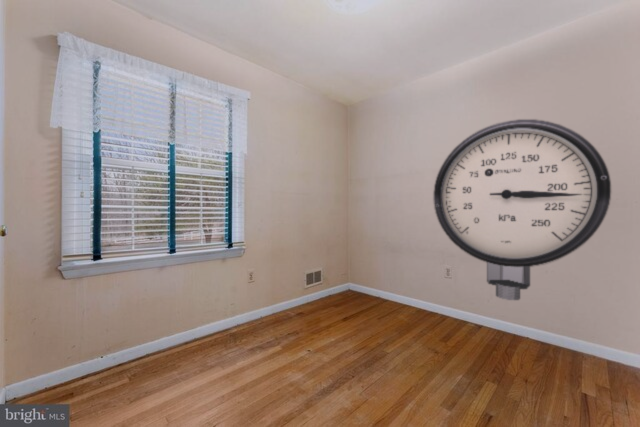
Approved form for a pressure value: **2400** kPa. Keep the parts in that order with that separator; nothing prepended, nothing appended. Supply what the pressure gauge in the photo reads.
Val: **210** kPa
